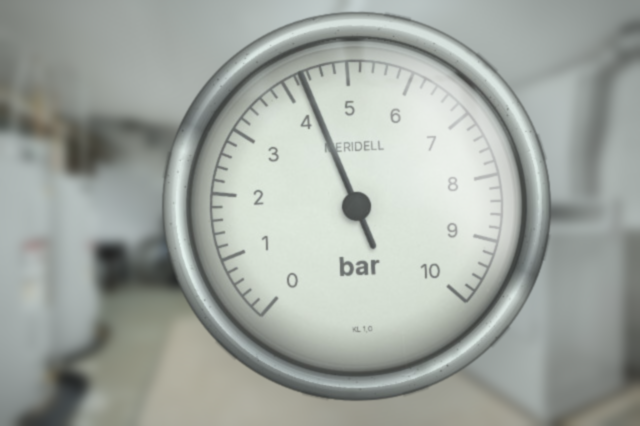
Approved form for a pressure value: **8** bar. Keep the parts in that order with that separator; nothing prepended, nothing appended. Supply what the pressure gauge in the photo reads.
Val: **4.3** bar
